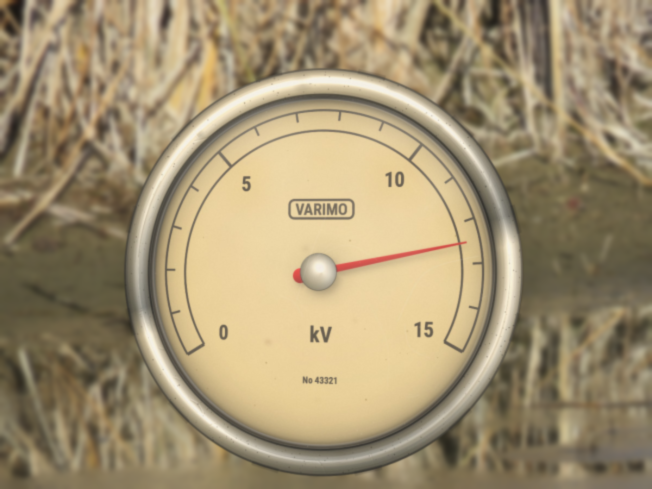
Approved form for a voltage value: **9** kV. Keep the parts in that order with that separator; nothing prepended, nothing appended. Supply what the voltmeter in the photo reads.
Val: **12.5** kV
